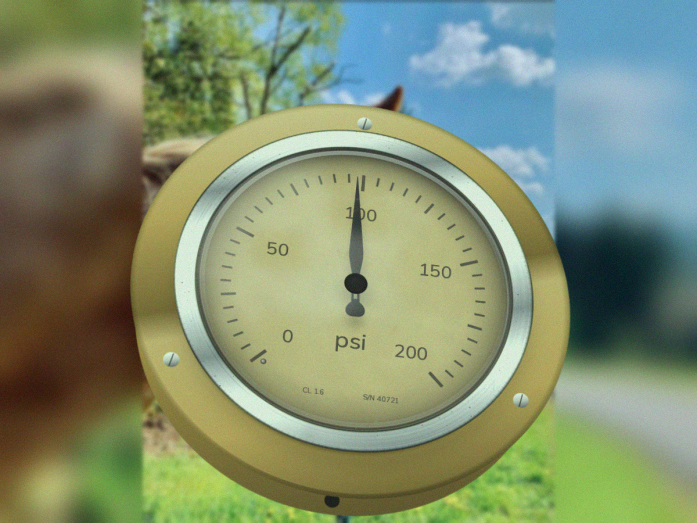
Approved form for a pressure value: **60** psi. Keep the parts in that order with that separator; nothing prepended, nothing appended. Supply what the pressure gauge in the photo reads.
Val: **97.5** psi
